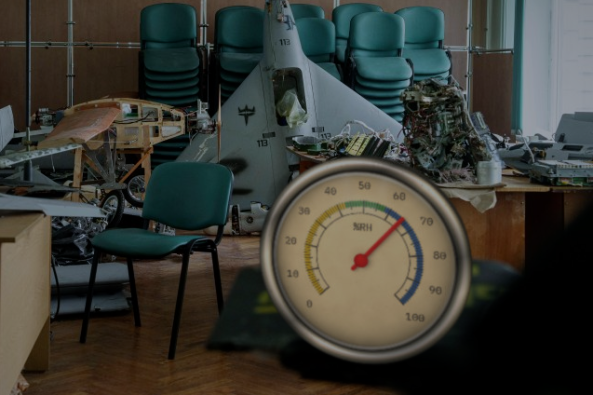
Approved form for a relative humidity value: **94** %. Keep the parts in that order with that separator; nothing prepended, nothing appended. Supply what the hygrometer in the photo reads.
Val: **65** %
